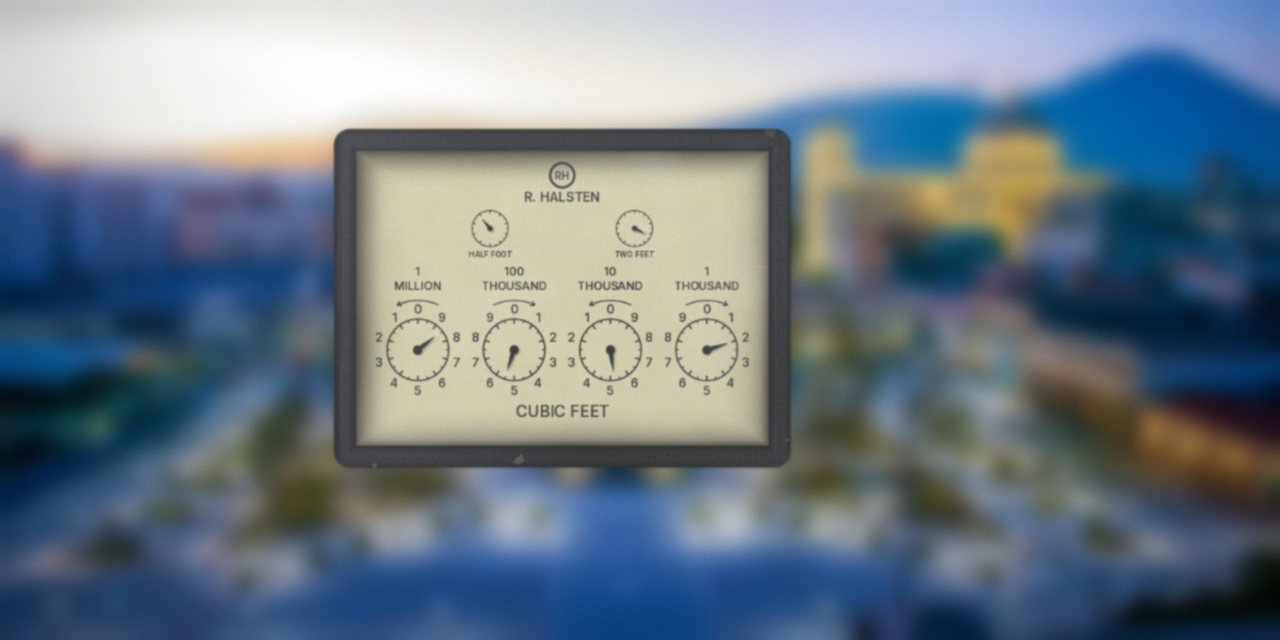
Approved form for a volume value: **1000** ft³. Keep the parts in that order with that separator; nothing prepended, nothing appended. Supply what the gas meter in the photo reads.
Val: **855200** ft³
